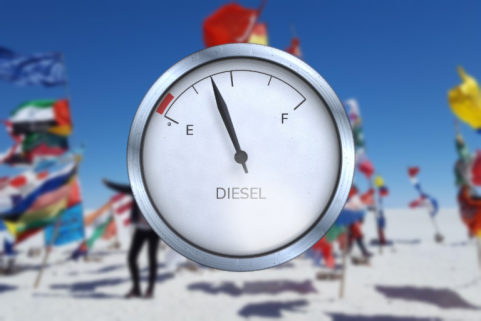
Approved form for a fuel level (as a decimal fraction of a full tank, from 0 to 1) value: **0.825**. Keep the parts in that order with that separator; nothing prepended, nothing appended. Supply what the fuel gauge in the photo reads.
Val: **0.375**
